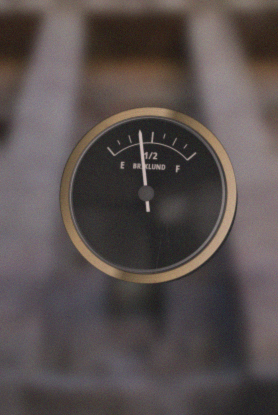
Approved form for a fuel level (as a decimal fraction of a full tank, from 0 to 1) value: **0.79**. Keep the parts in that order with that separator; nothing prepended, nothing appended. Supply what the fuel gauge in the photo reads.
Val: **0.375**
